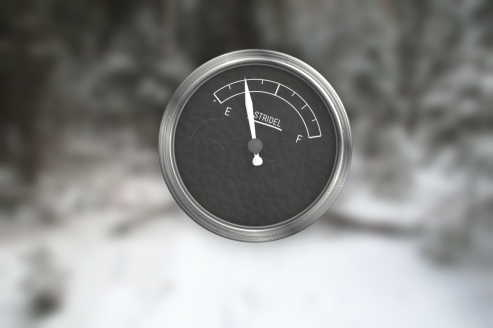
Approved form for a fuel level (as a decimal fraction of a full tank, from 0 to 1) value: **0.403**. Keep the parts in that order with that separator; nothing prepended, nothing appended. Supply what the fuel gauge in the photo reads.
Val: **0.25**
